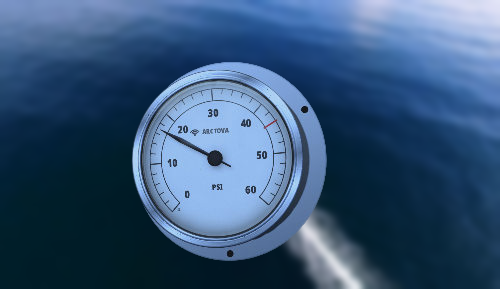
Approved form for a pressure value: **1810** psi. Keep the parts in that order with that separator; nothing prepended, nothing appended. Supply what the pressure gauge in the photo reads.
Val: **17** psi
